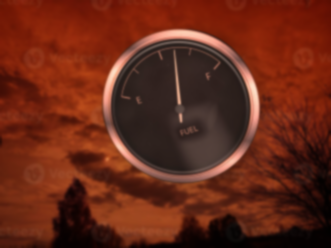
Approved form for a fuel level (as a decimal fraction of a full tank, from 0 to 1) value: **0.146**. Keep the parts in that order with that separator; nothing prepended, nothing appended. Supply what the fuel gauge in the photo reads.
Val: **0.625**
